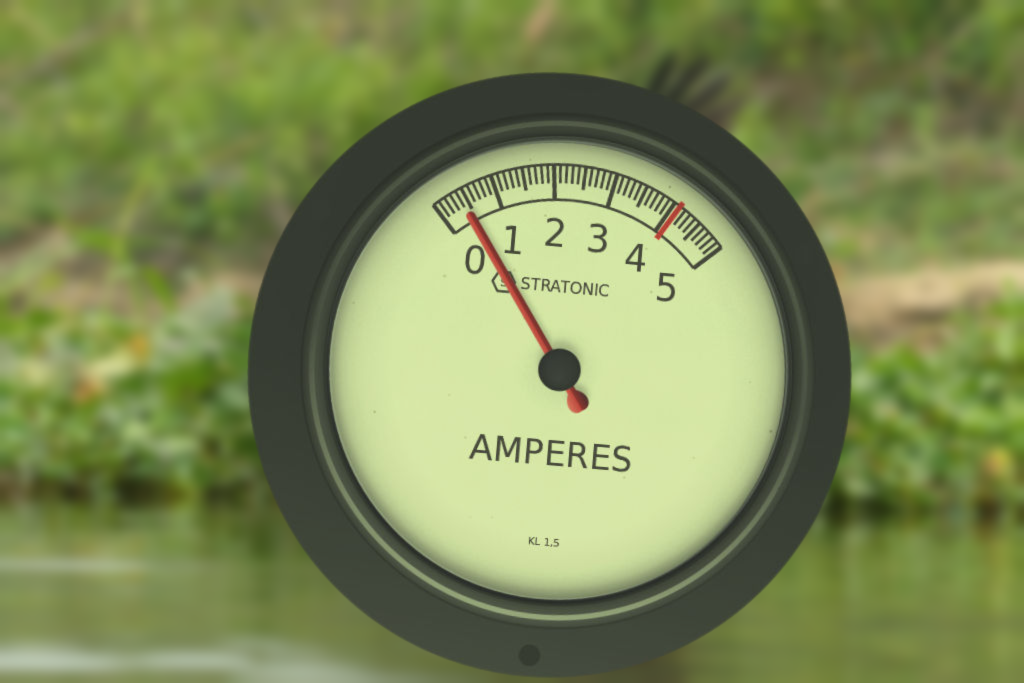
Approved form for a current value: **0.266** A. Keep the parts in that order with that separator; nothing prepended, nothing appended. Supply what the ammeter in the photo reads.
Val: **0.4** A
